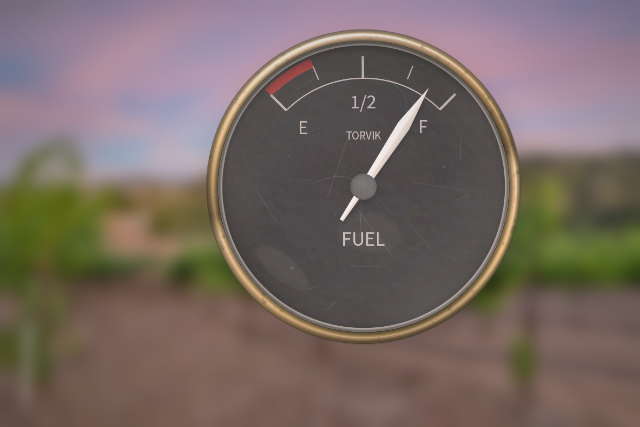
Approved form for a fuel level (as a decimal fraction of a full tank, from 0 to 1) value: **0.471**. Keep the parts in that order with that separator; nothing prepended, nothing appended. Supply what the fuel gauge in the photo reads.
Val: **0.875**
